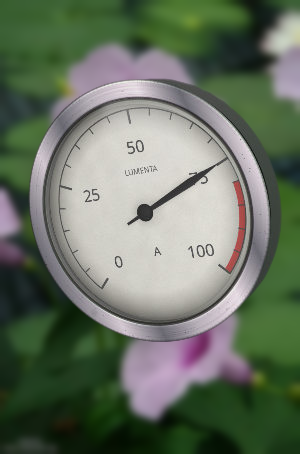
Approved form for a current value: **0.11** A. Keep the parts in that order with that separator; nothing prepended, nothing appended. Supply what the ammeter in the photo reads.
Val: **75** A
